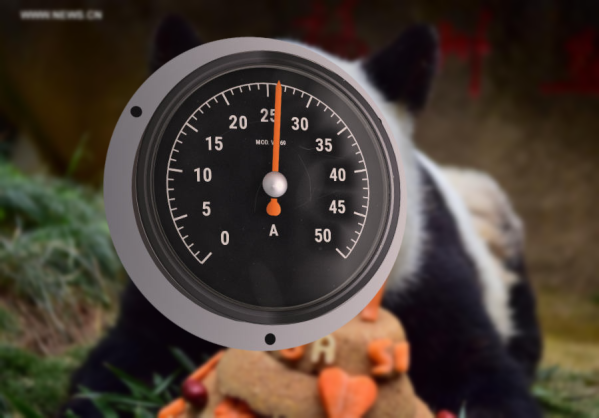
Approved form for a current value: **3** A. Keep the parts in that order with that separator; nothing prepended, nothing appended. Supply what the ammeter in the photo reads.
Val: **26** A
